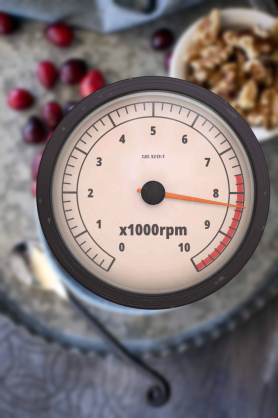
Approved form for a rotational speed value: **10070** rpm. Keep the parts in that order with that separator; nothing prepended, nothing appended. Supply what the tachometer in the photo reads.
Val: **8300** rpm
